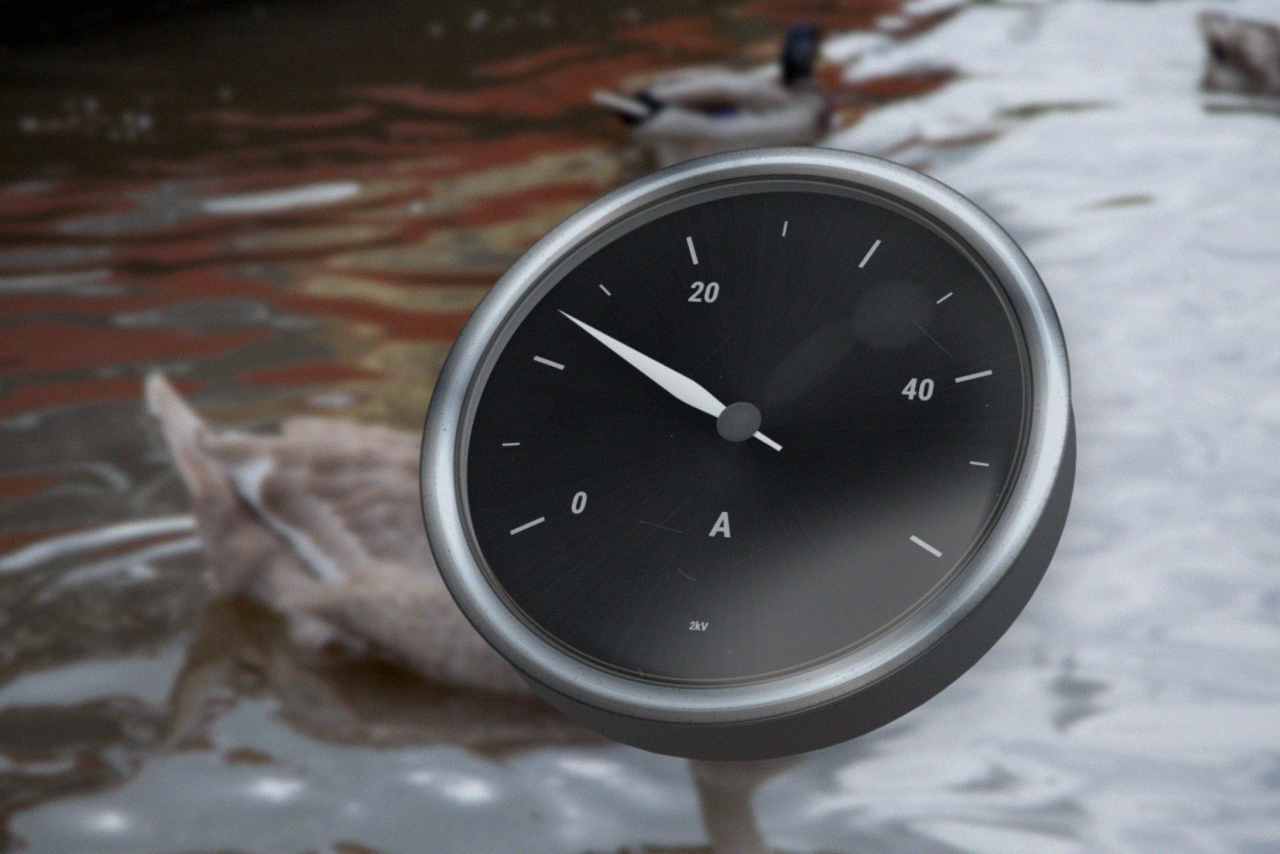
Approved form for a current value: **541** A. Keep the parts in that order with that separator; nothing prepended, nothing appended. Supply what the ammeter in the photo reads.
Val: **12.5** A
